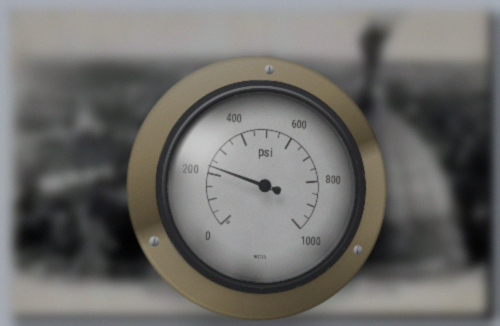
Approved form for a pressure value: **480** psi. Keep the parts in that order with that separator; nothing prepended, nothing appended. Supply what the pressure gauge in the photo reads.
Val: **225** psi
